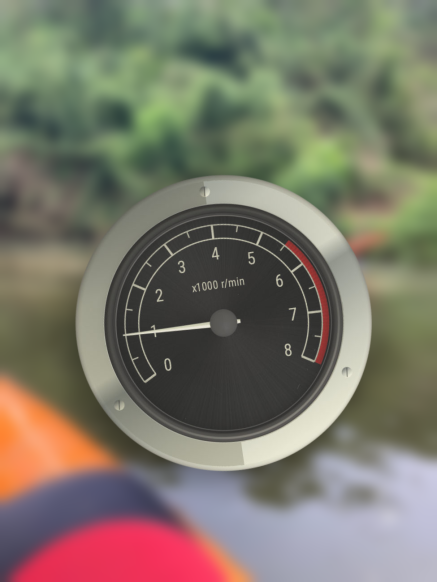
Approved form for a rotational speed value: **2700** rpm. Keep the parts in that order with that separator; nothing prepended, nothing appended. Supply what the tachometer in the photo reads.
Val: **1000** rpm
